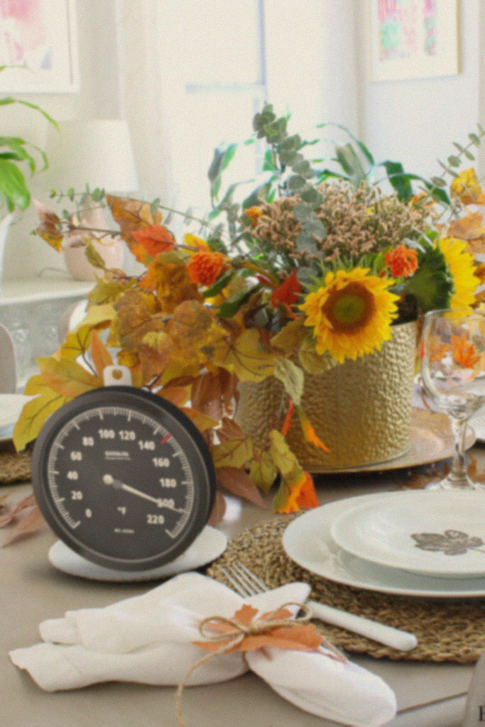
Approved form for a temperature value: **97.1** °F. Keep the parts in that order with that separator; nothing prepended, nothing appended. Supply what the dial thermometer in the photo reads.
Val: **200** °F
